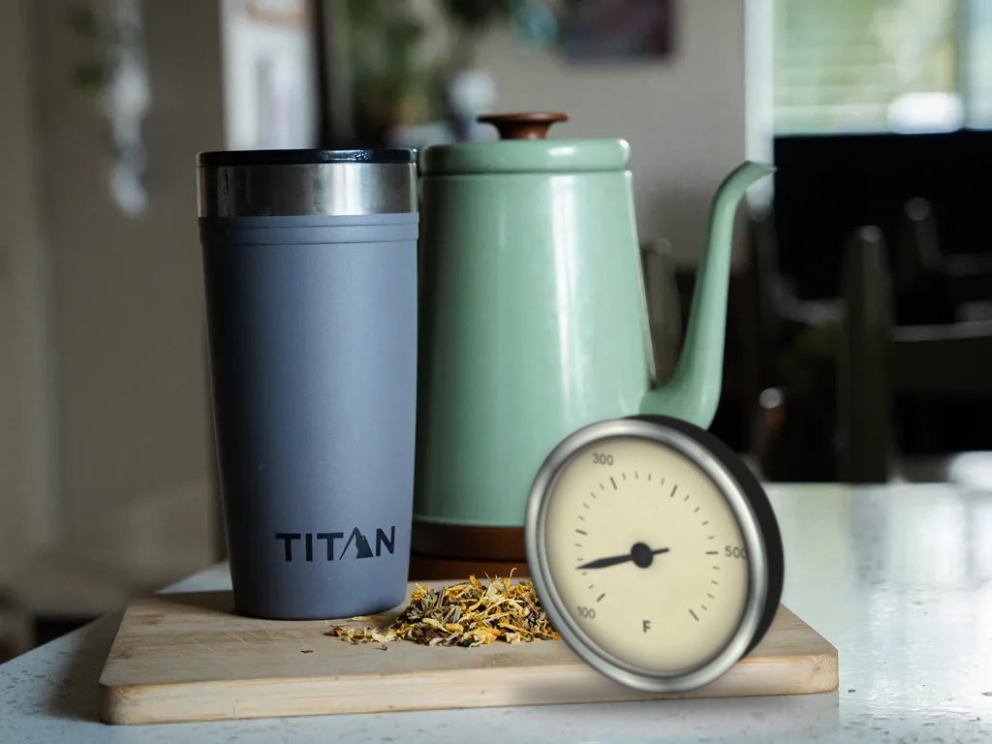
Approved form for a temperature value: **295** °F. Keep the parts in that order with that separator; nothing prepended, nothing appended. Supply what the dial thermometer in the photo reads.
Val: **150** °F
